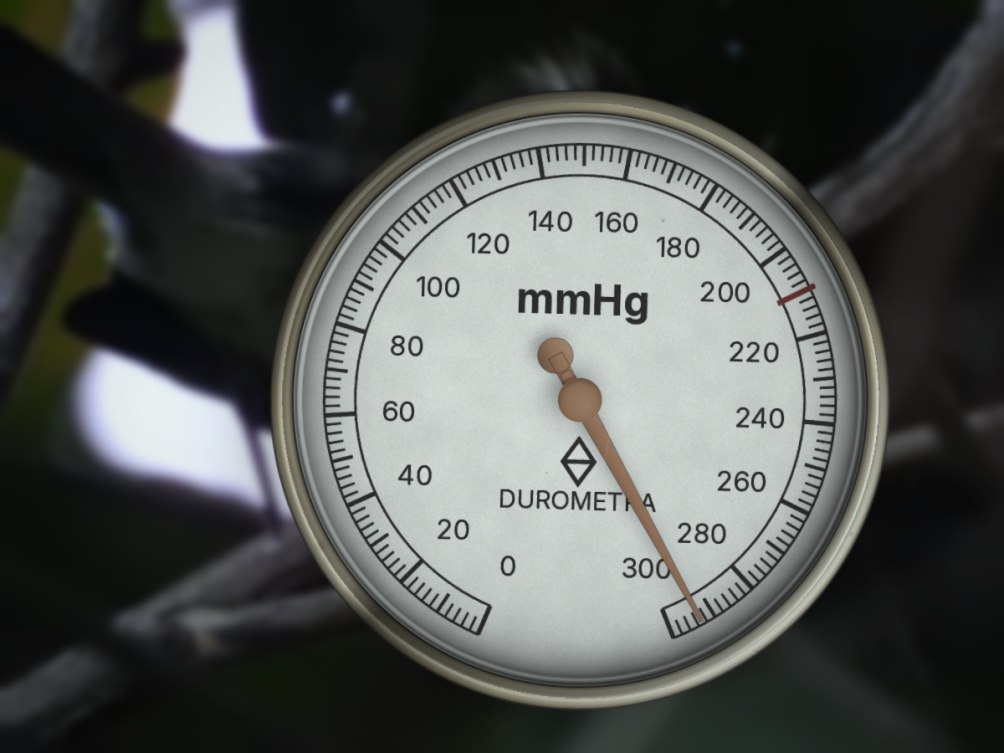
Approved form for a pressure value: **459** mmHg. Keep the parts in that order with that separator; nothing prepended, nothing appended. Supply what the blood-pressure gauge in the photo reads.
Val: **293** mmHg
